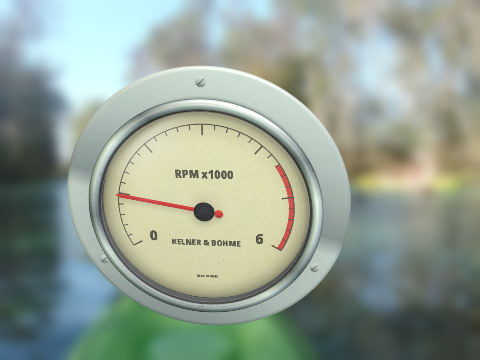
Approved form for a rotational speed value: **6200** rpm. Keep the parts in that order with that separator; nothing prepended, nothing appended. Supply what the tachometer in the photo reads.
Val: **1000** rpm
